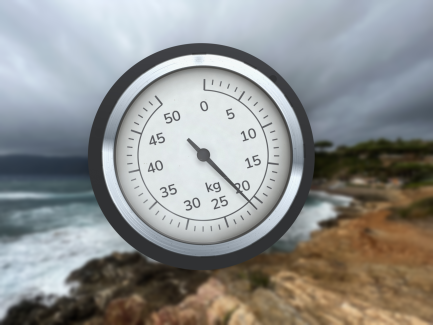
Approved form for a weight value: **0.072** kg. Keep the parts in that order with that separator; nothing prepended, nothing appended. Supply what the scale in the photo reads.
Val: **21** kg
